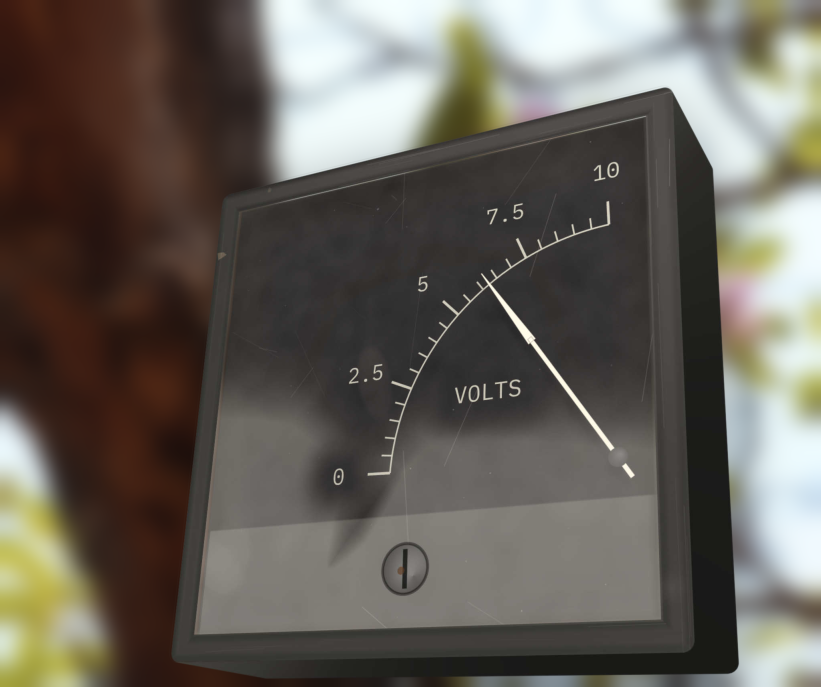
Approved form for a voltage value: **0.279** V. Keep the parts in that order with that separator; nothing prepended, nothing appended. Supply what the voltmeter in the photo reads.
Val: **6.25** V
